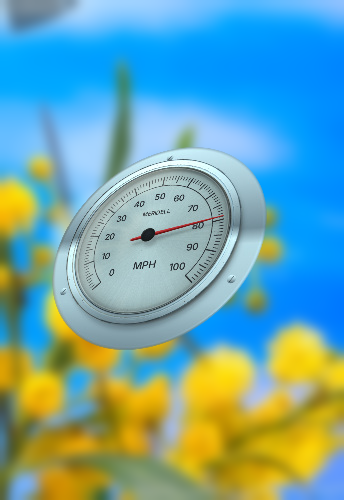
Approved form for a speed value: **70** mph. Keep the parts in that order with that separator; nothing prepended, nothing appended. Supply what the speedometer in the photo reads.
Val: **80** mph
